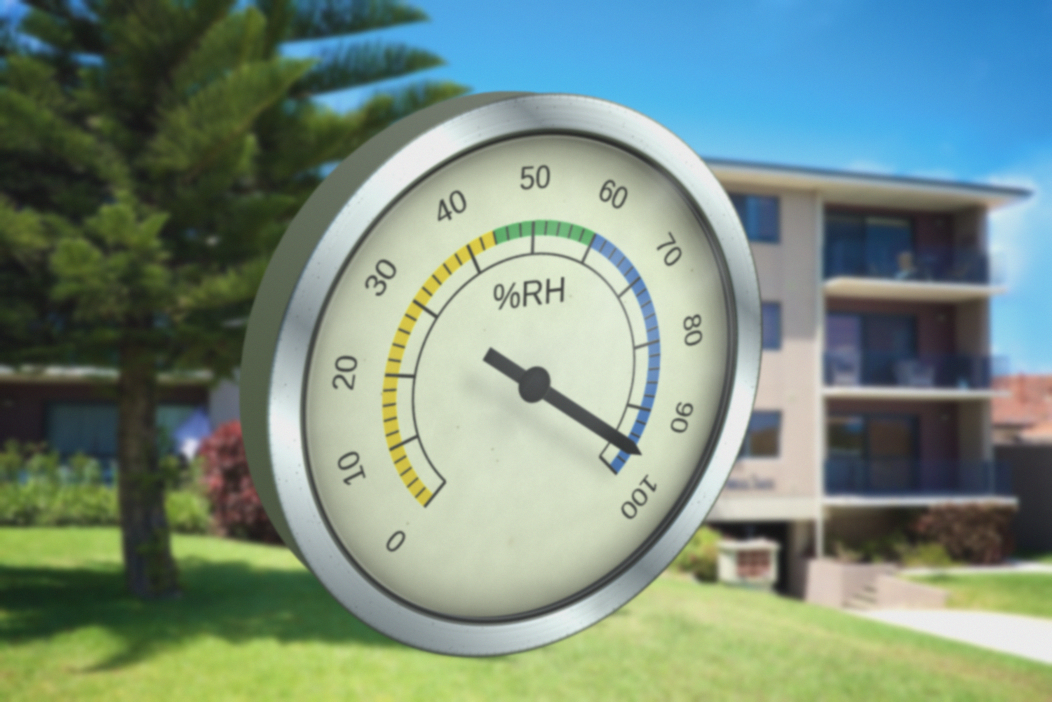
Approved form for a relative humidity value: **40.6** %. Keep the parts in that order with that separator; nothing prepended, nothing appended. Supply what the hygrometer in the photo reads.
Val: **96** %
